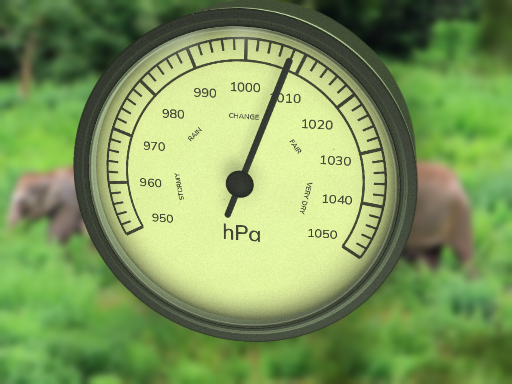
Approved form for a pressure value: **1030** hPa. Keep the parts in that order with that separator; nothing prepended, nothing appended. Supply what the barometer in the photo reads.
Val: **1008** hPa
